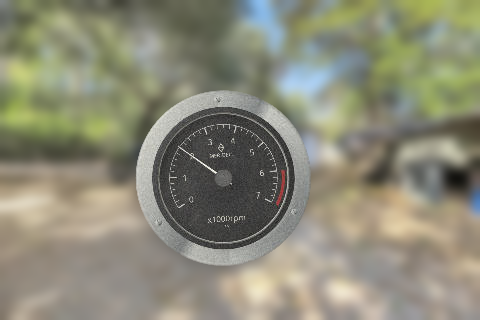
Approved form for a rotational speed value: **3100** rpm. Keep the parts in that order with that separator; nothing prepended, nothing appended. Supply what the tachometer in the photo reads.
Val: **2000** rpm
